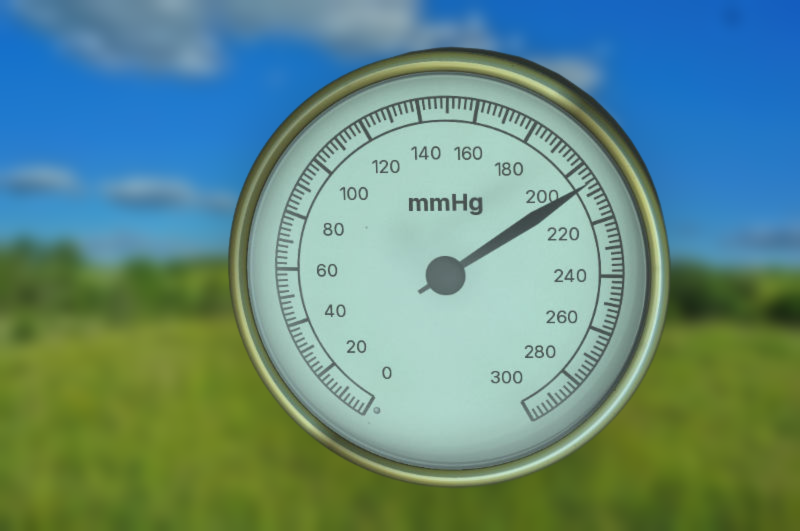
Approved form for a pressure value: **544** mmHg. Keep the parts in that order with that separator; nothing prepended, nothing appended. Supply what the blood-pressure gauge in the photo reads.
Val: **206** mmHg
